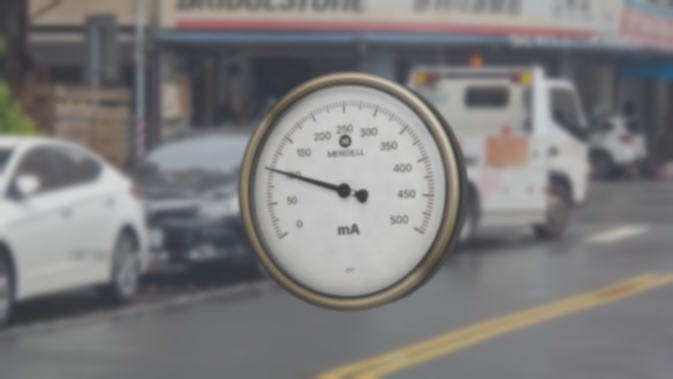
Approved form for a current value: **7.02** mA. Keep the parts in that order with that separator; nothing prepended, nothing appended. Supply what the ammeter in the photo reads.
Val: **100** mA
